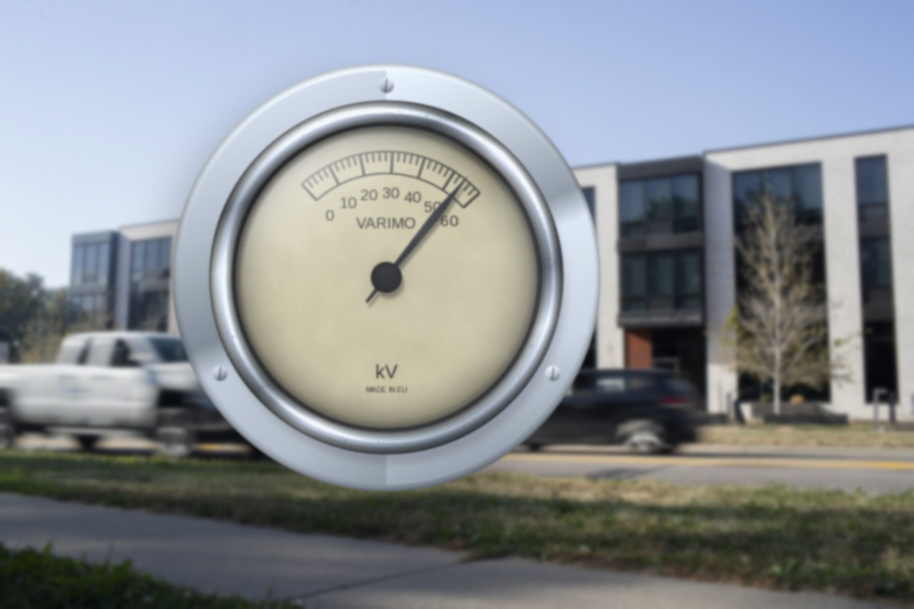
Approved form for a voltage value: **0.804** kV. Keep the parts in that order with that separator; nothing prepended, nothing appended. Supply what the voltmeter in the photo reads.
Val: **54** kV
